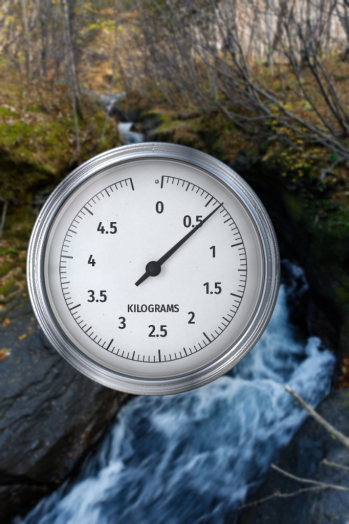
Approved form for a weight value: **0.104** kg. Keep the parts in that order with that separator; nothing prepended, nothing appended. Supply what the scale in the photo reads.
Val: **0.6** kg
